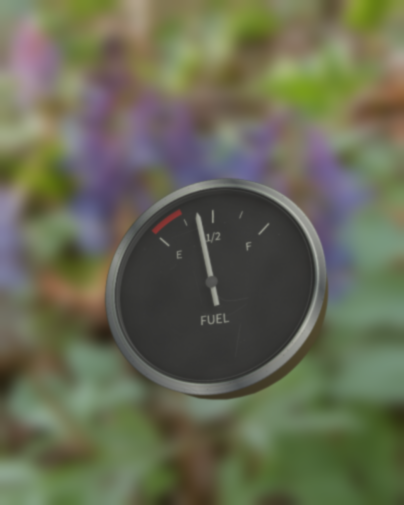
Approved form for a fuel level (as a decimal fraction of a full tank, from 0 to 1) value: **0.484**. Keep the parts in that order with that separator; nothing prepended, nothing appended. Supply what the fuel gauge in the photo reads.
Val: **0.375**
